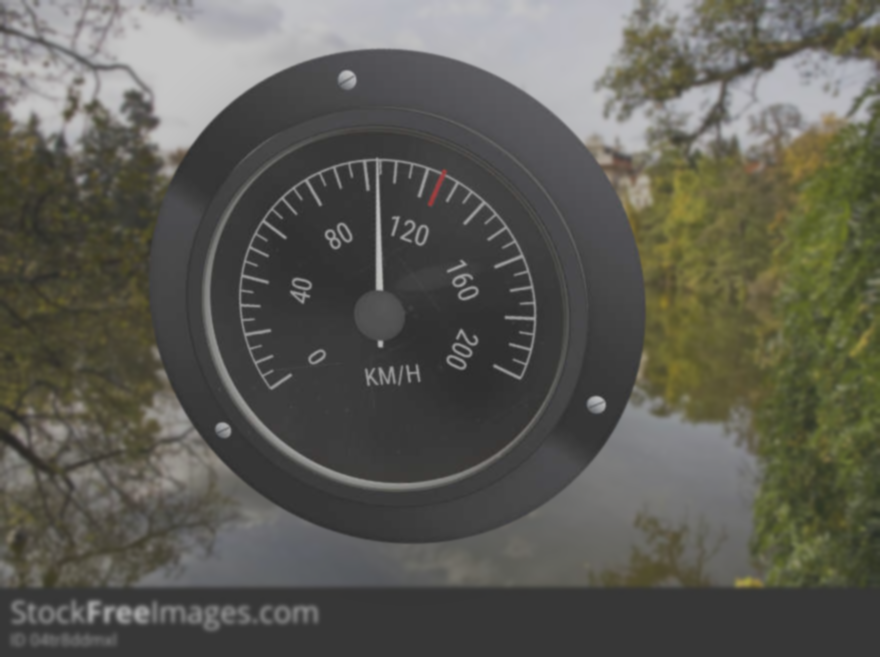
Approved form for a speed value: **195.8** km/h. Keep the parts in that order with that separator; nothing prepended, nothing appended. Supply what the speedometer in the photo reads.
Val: **105** km/h
